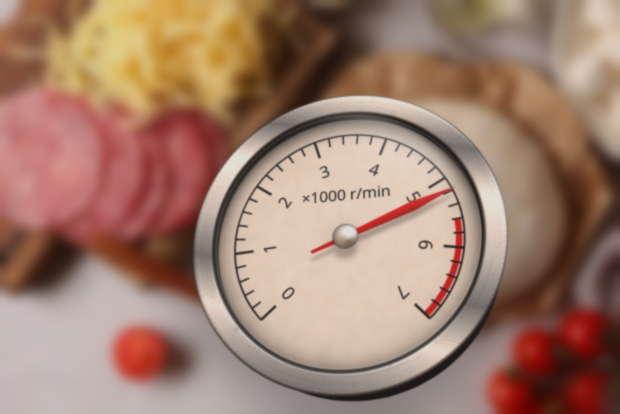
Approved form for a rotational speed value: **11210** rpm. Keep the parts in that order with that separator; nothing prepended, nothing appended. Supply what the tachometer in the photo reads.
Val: **5200** rpm
